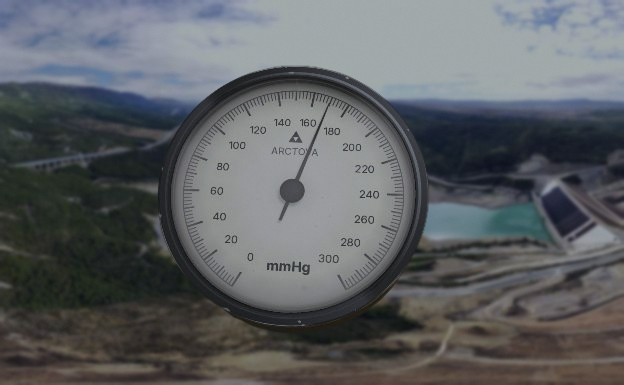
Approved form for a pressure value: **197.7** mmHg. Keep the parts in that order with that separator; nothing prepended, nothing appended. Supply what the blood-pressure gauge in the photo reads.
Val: **170** mmHg
